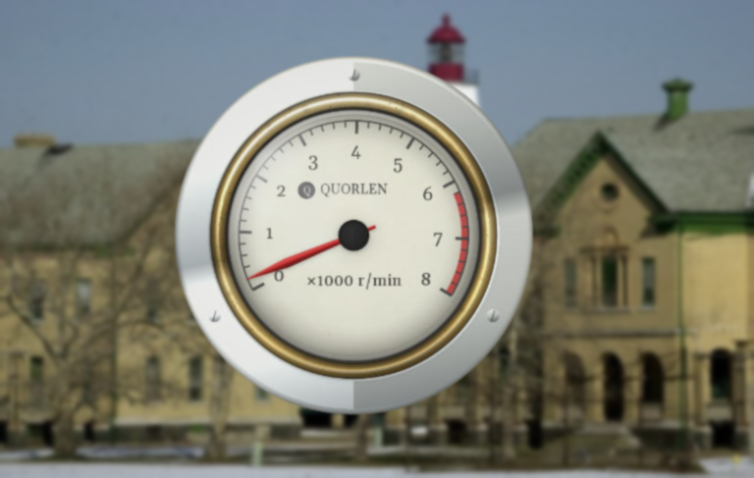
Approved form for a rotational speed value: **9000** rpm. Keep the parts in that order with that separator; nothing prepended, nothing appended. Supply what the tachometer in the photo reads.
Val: **200** rpm
